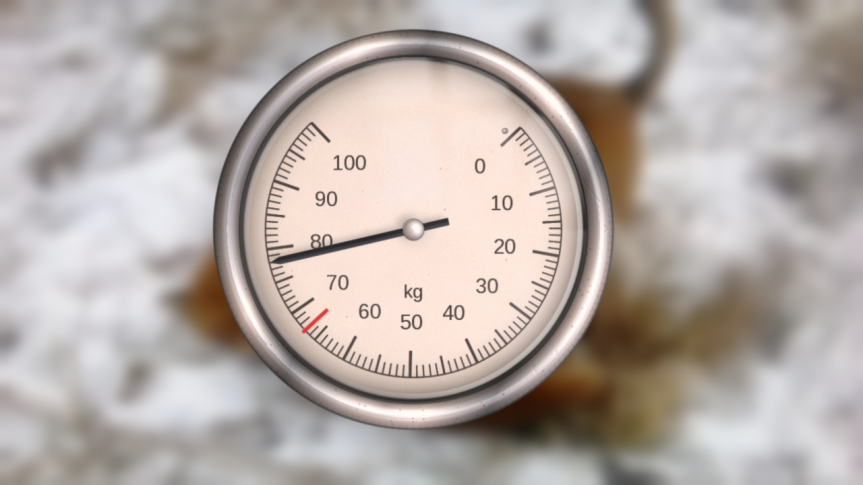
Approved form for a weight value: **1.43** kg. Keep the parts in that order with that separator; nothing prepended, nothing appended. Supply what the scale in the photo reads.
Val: **78** kg
